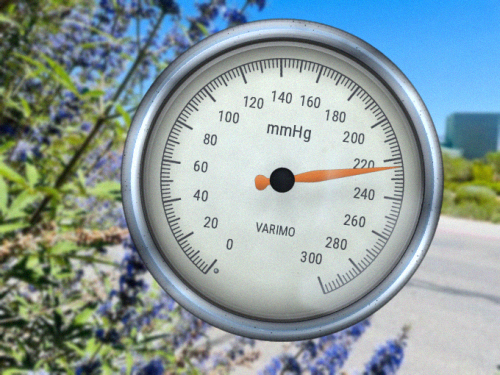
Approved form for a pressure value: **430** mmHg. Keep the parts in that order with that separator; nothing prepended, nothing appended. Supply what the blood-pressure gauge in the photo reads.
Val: **224** mmHg
